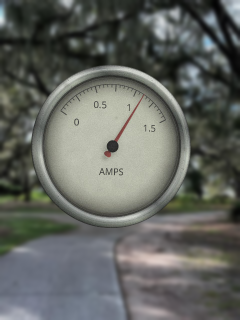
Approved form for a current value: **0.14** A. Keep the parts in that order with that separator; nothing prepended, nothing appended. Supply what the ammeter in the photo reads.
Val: **1.1** A
